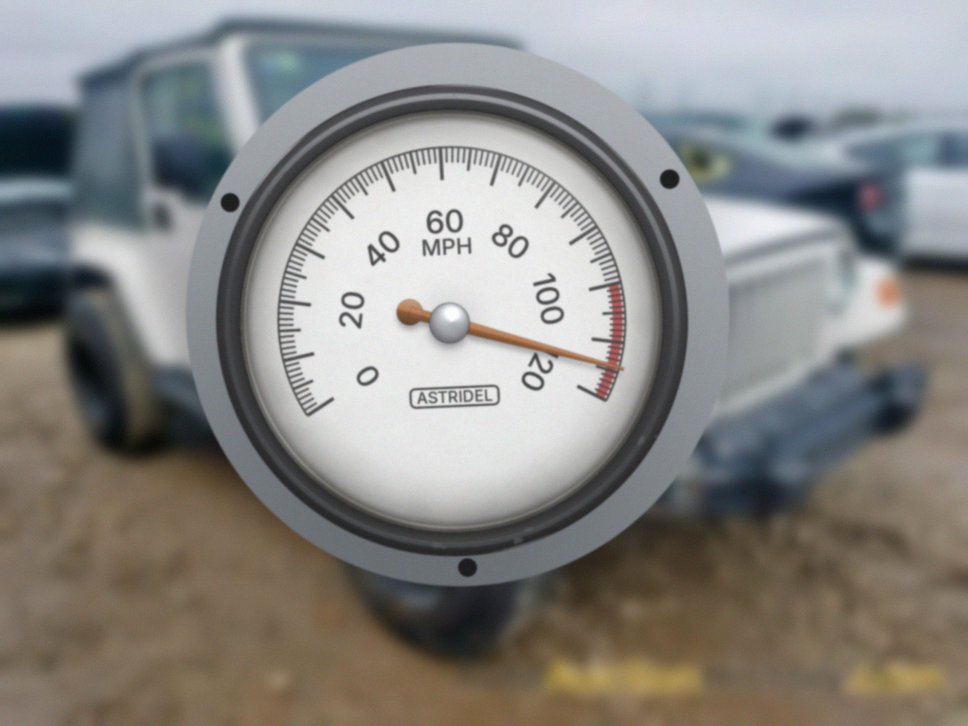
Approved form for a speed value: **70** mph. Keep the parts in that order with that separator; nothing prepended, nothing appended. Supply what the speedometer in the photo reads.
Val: **114** mph
